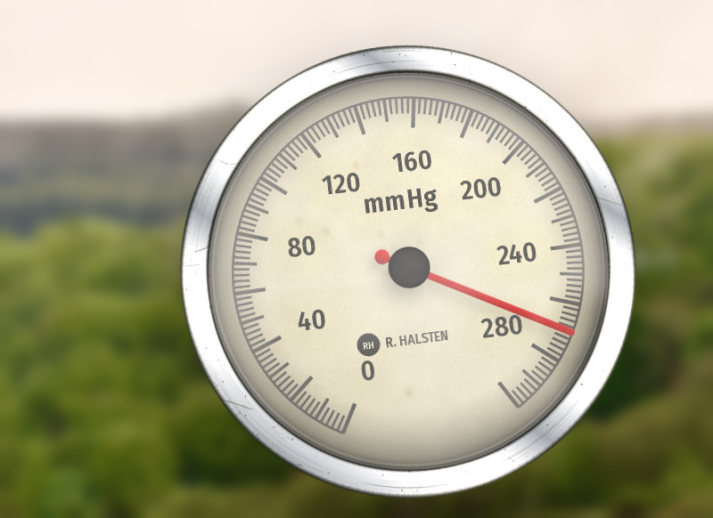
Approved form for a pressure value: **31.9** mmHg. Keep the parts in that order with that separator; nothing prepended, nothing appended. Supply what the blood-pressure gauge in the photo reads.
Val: **270** mmHg
